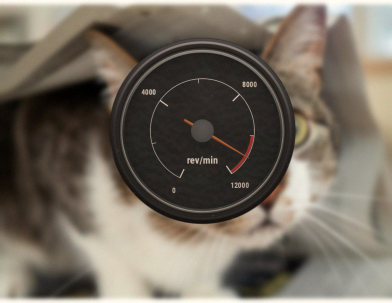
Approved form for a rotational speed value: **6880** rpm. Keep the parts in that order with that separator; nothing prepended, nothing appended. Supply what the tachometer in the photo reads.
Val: **11000** rpm
